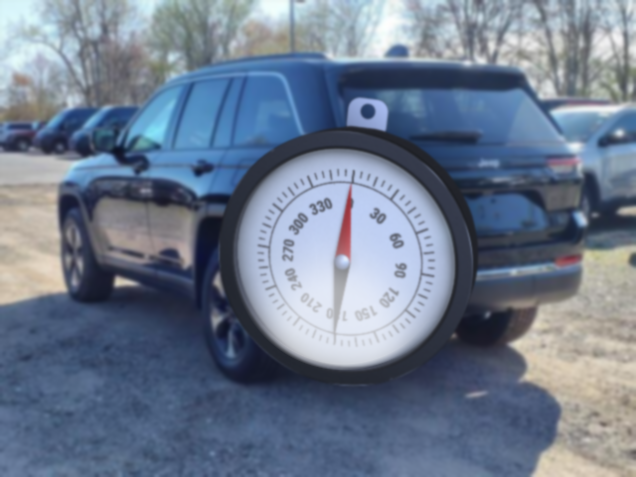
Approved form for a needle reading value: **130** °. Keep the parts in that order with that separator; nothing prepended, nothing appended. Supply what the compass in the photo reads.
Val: **0** °
